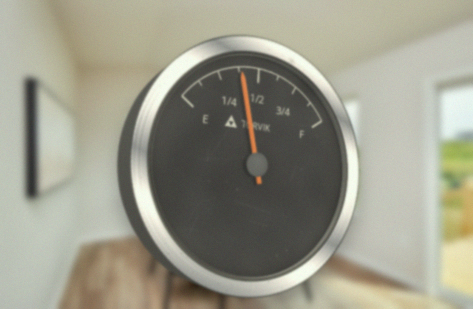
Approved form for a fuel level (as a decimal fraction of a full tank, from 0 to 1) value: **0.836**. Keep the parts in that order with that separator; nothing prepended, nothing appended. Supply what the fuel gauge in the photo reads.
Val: **0.375**
